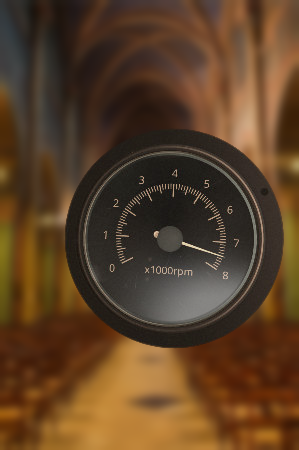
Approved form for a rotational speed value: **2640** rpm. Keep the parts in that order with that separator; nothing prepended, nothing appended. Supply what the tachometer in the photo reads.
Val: **7500** rpm
